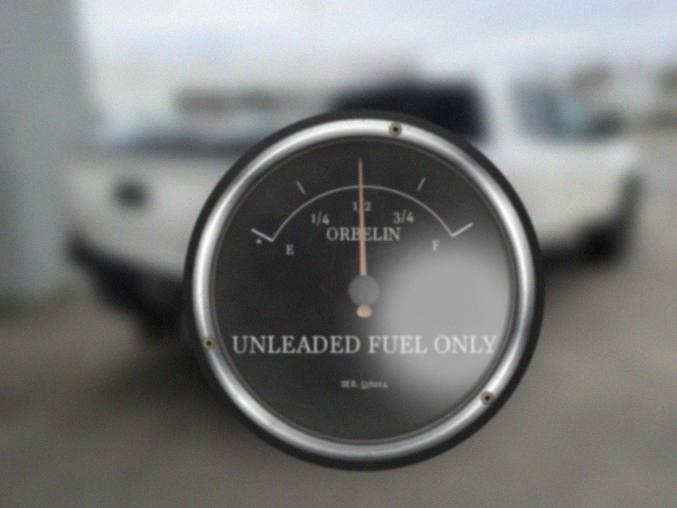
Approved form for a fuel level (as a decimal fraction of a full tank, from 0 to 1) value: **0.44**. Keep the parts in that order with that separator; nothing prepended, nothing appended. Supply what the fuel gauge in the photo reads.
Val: **0.5**
